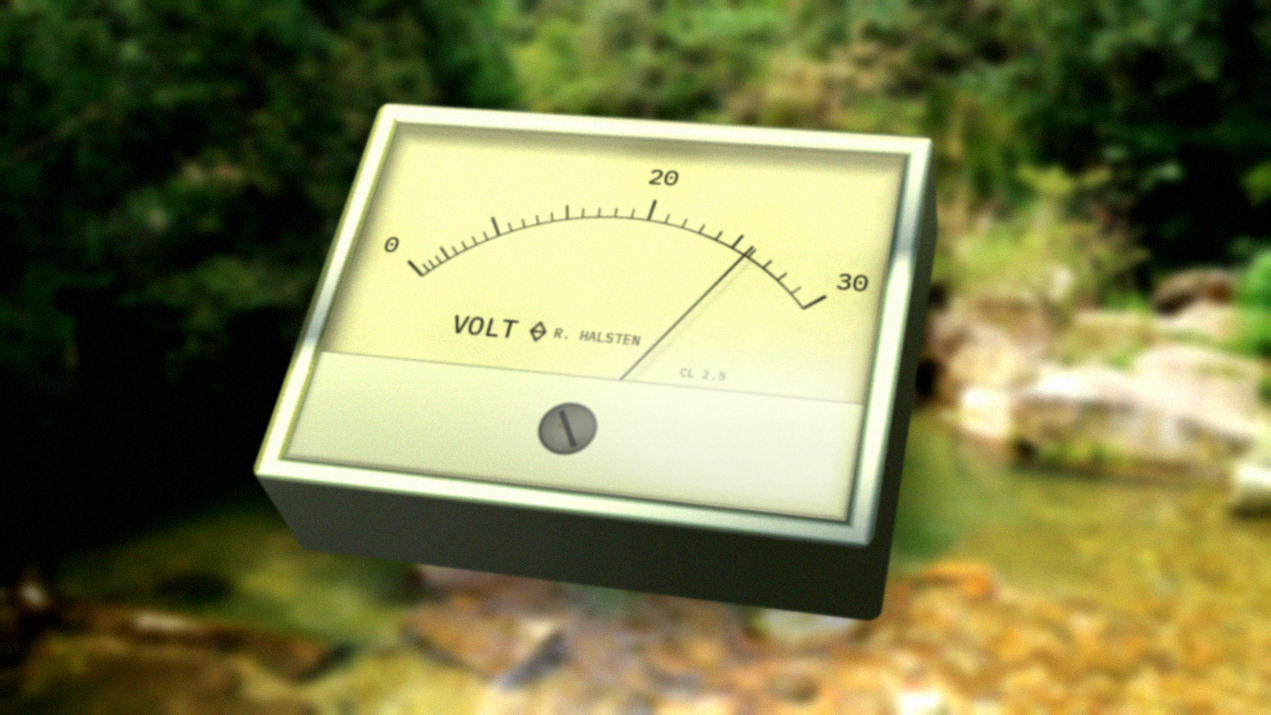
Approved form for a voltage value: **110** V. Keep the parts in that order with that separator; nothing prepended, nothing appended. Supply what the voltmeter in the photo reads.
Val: **26** V
